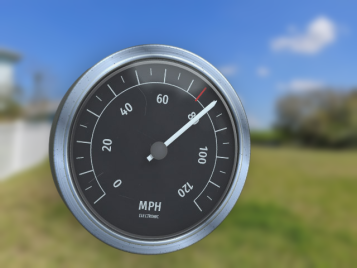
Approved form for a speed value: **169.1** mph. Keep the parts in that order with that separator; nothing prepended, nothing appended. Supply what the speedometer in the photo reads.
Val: **80** mph
